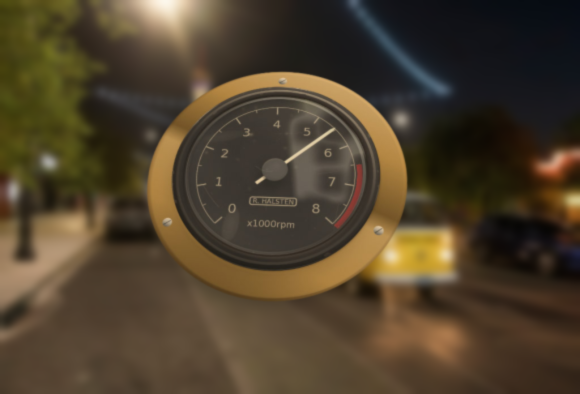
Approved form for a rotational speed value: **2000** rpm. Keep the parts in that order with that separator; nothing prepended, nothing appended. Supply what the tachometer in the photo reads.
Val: **5500** rpm
